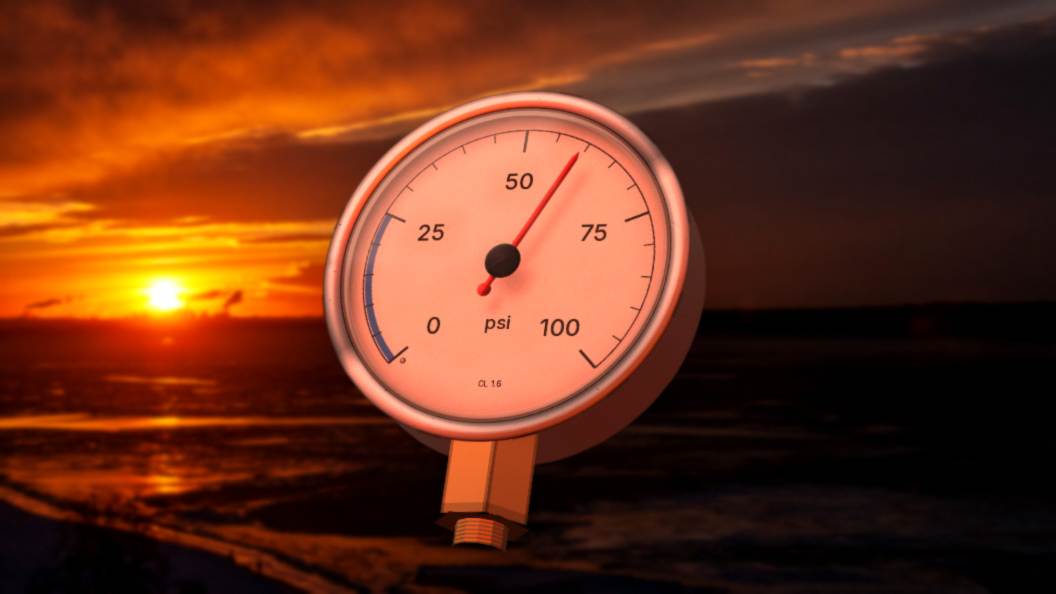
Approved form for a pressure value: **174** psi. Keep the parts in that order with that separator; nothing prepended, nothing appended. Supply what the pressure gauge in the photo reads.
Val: **60** psi
